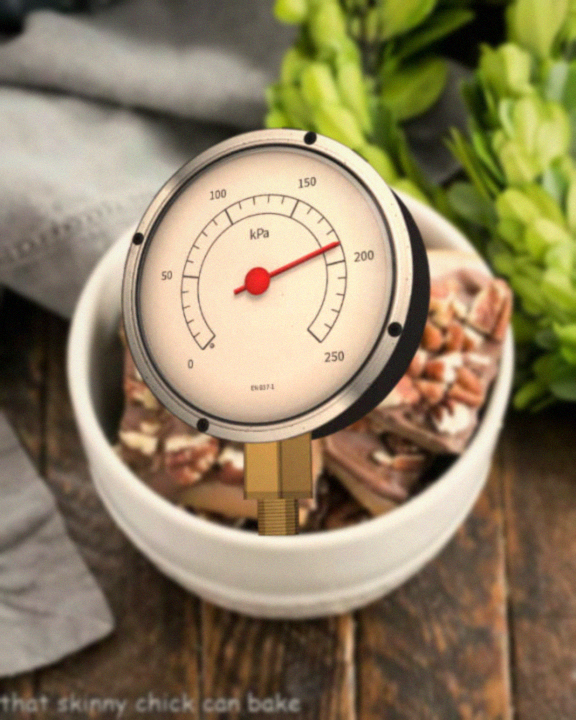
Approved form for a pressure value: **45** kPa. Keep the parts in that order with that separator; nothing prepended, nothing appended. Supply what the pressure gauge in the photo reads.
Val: **190** kPa
